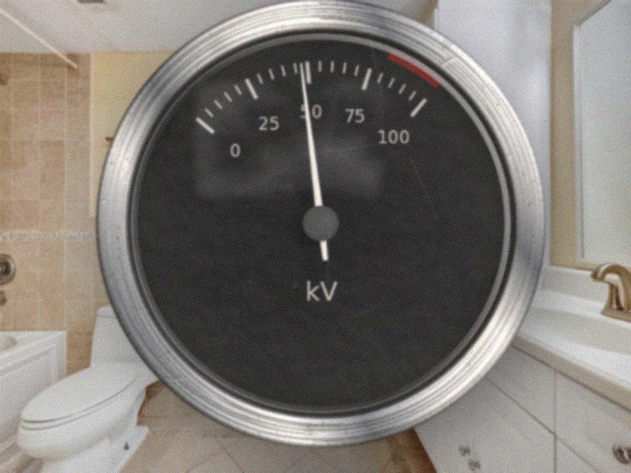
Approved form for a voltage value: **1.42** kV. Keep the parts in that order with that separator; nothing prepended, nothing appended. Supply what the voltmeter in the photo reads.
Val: **47.5** kV
